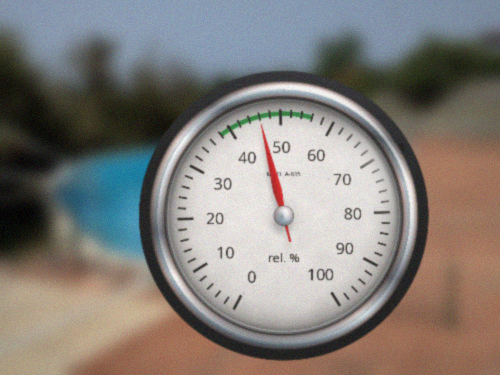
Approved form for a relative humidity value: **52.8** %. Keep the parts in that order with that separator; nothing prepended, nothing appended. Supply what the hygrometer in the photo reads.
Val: **46** %
